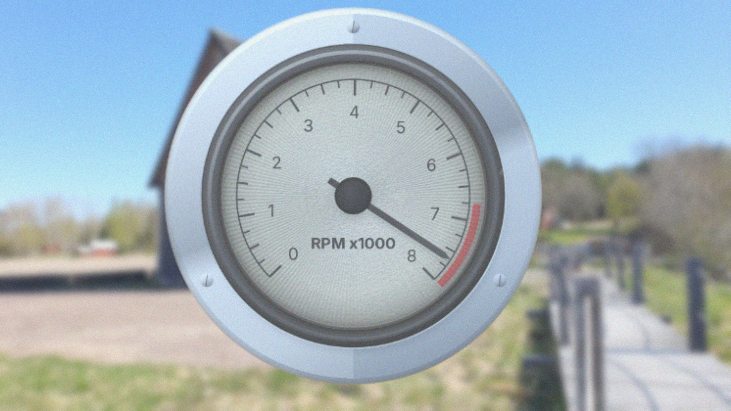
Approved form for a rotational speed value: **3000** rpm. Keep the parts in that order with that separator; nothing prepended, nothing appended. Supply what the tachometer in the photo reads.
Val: **7625** rpm
